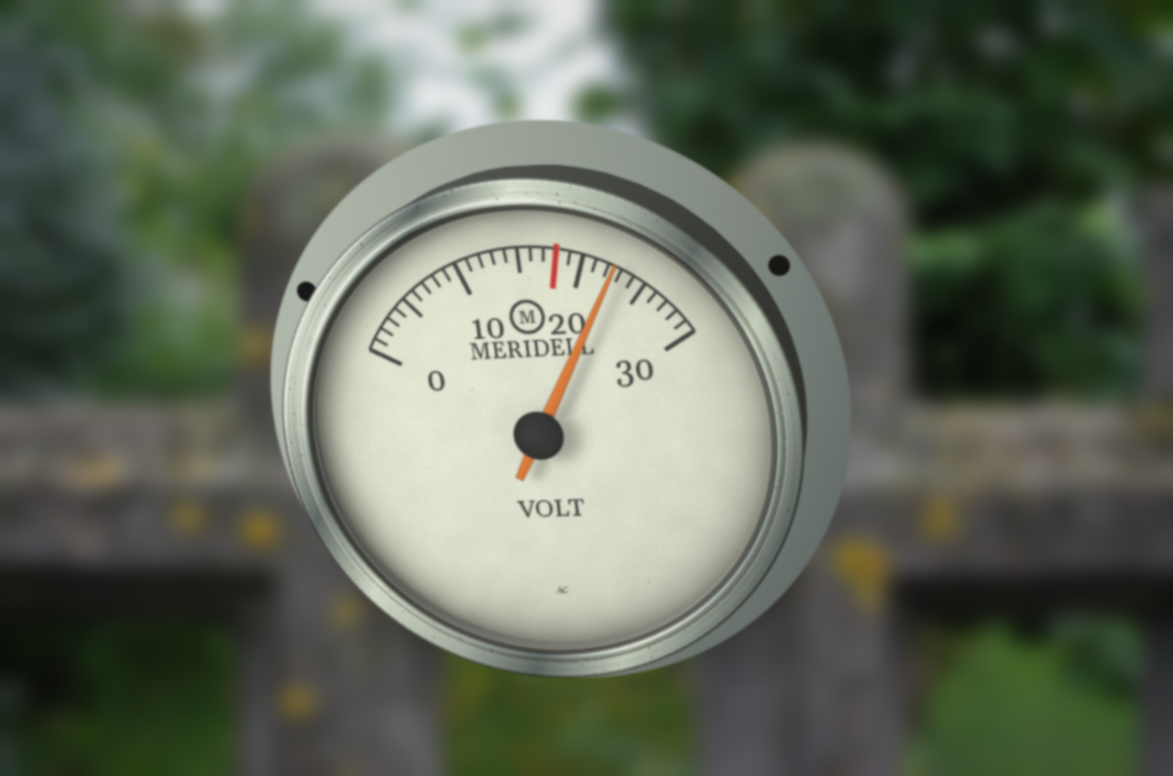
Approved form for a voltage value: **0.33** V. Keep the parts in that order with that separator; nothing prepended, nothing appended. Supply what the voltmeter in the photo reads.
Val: **22.5** V
